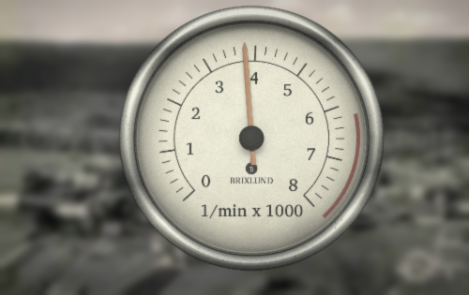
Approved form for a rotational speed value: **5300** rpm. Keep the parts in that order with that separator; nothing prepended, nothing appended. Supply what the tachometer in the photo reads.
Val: **3800** rpm
